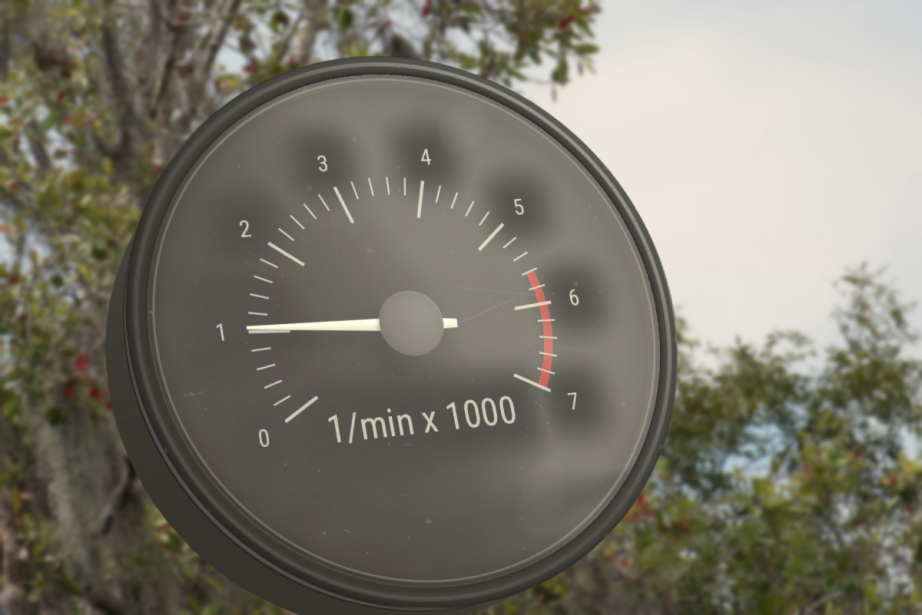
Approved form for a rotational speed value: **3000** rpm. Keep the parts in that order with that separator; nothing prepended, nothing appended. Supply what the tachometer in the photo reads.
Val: **1000** rpm
